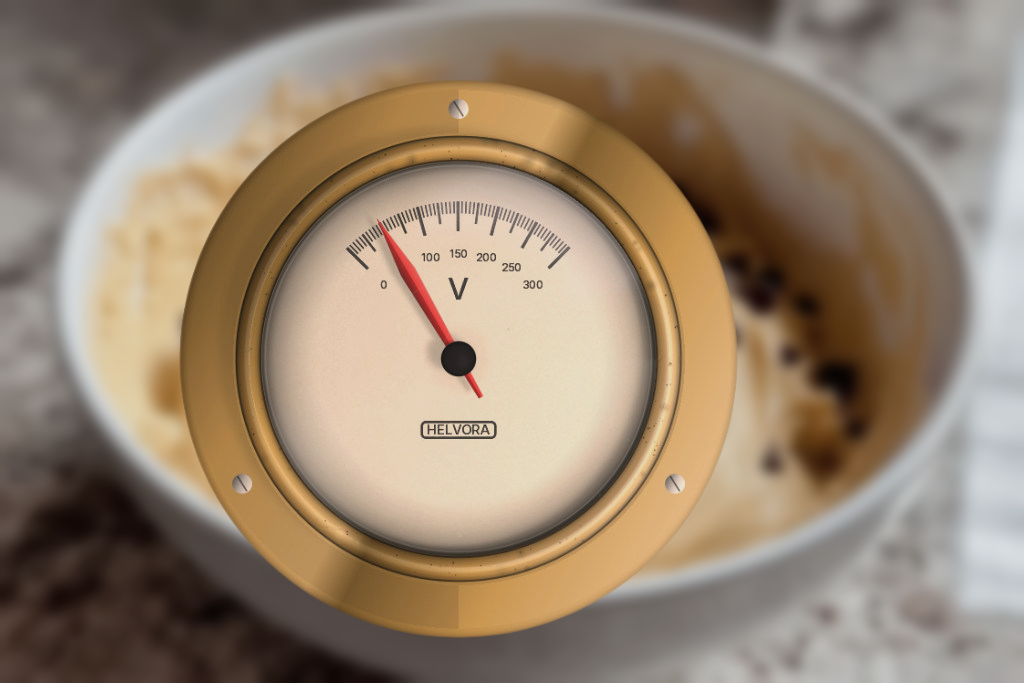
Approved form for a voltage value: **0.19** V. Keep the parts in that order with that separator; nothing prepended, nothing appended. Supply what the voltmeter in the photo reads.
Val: **50** V
